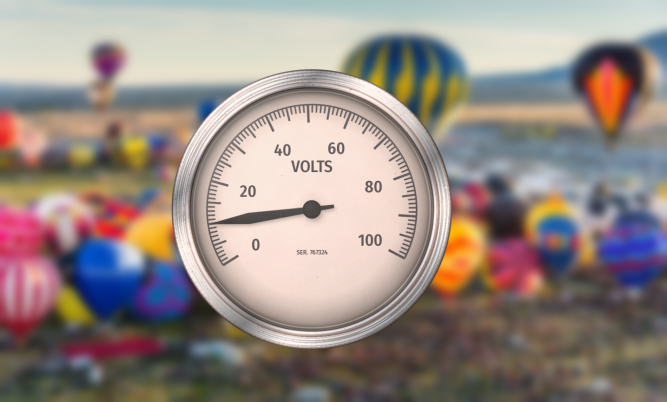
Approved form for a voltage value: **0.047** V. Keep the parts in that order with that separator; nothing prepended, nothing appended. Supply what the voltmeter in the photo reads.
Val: **10** V
